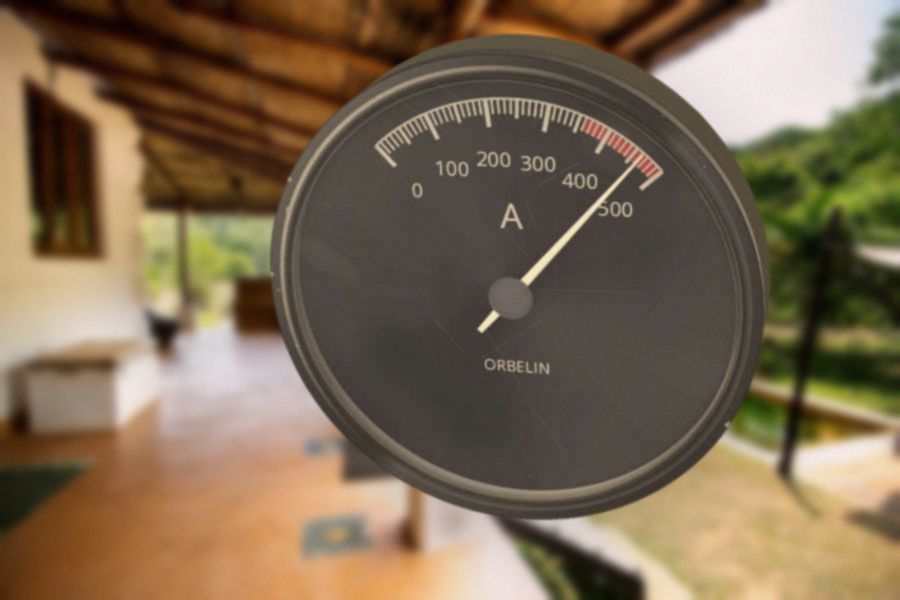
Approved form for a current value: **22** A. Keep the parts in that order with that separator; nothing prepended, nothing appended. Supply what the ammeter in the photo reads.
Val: **460** A
